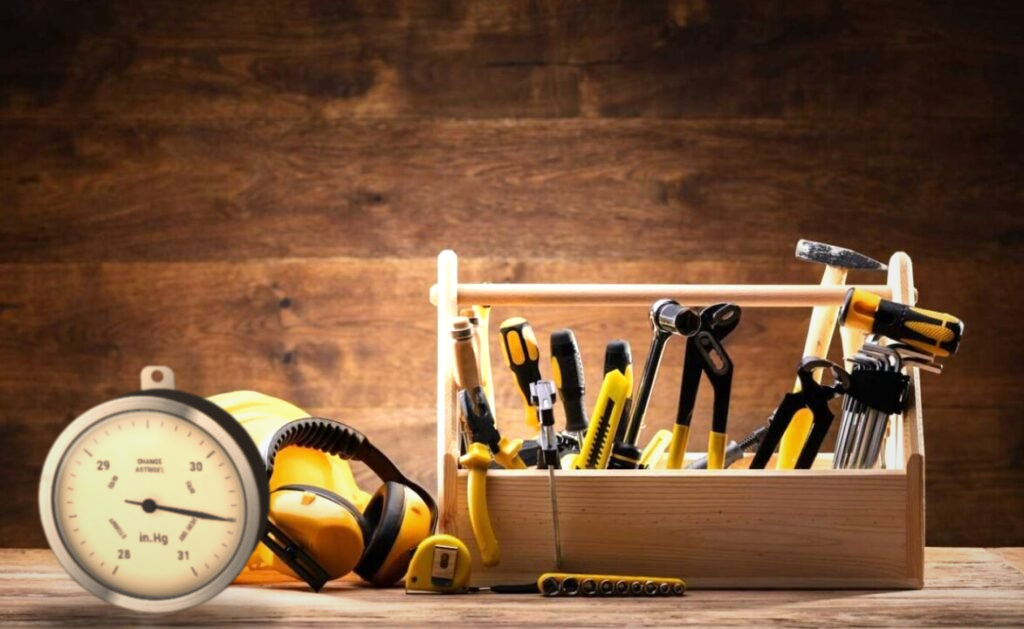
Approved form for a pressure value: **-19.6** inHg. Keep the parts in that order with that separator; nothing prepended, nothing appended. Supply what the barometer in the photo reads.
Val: **30.5** inHg
